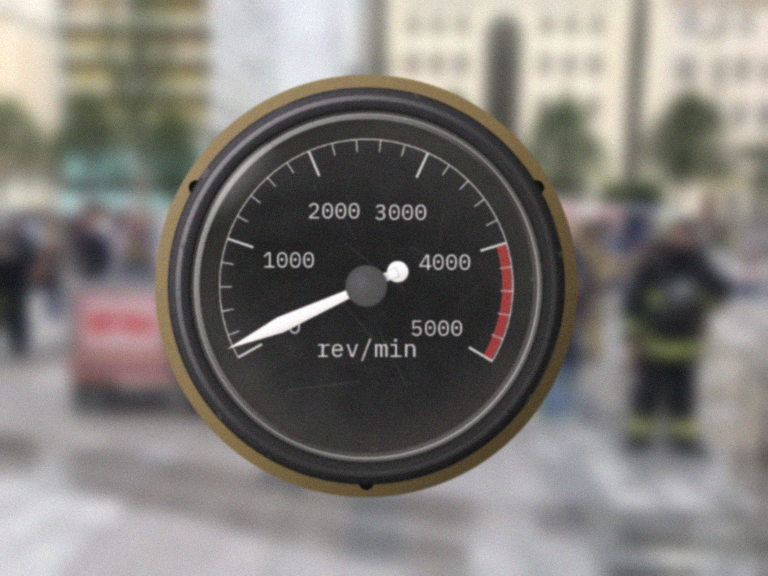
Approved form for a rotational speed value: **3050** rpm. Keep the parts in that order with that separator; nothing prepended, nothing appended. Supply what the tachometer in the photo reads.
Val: **100** rpm
